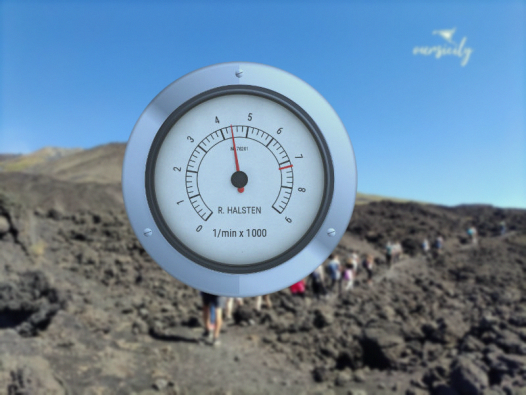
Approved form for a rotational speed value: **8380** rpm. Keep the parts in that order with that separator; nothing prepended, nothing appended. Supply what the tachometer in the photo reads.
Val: **4400** rpm
